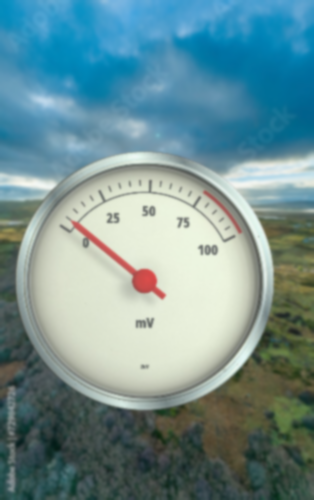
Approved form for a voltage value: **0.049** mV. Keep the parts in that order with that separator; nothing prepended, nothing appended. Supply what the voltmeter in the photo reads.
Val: **5** mV
